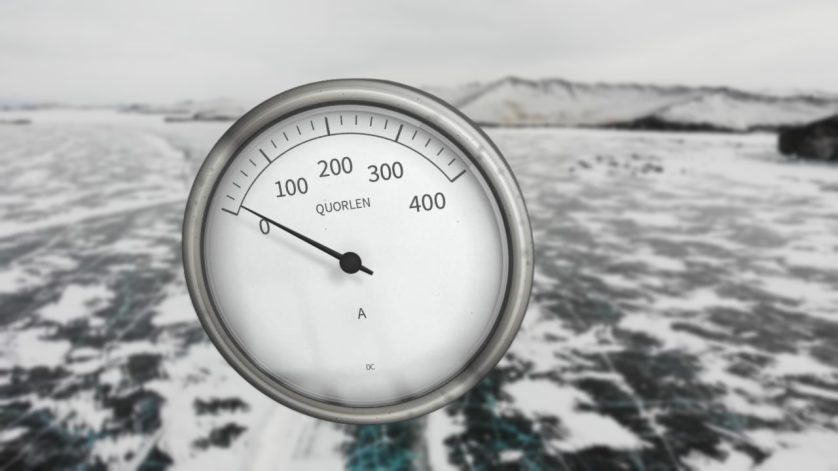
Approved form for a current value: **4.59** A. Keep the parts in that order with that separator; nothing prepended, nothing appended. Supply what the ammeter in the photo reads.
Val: **20** A
